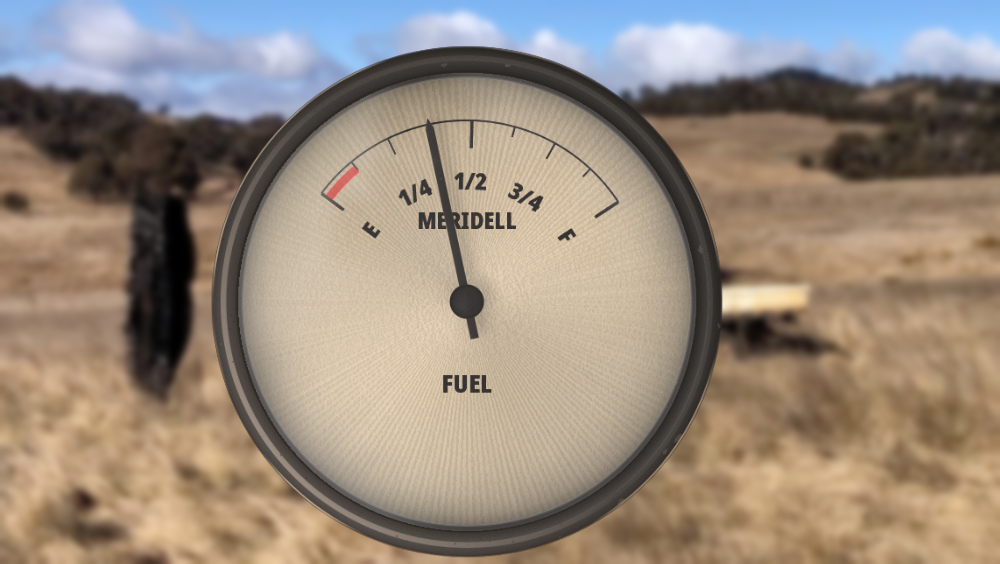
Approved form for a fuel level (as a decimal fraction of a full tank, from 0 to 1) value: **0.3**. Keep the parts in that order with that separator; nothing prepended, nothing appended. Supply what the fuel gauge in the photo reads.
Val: **0.375**
